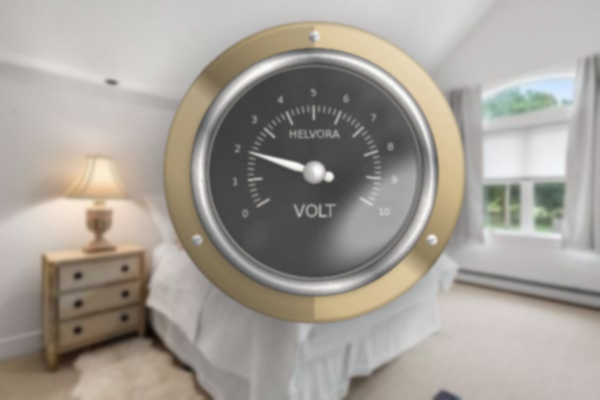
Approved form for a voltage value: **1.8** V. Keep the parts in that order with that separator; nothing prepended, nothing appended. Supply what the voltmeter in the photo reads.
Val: **2** V
